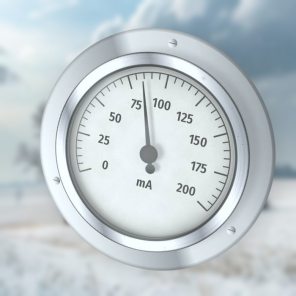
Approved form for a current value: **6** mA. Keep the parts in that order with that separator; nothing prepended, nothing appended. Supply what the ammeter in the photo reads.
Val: **85** mA
